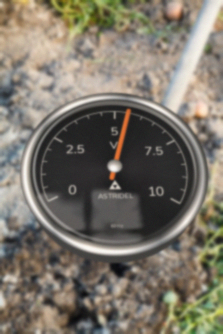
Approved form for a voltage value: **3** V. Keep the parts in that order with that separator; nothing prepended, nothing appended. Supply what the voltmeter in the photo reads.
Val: **5.5** V
